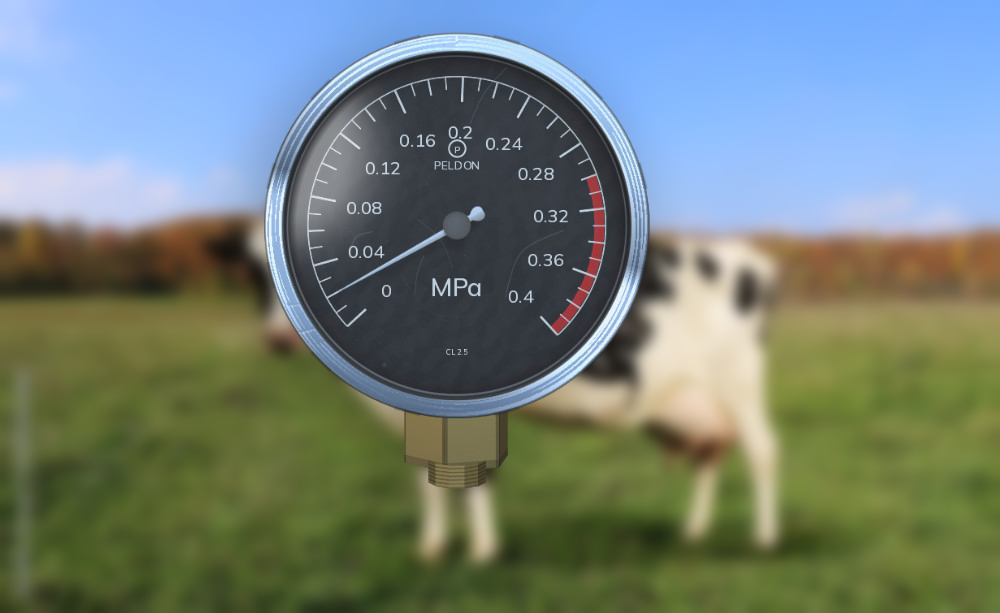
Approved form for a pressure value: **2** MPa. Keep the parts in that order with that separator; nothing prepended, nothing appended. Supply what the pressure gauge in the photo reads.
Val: **0.02** MPa
